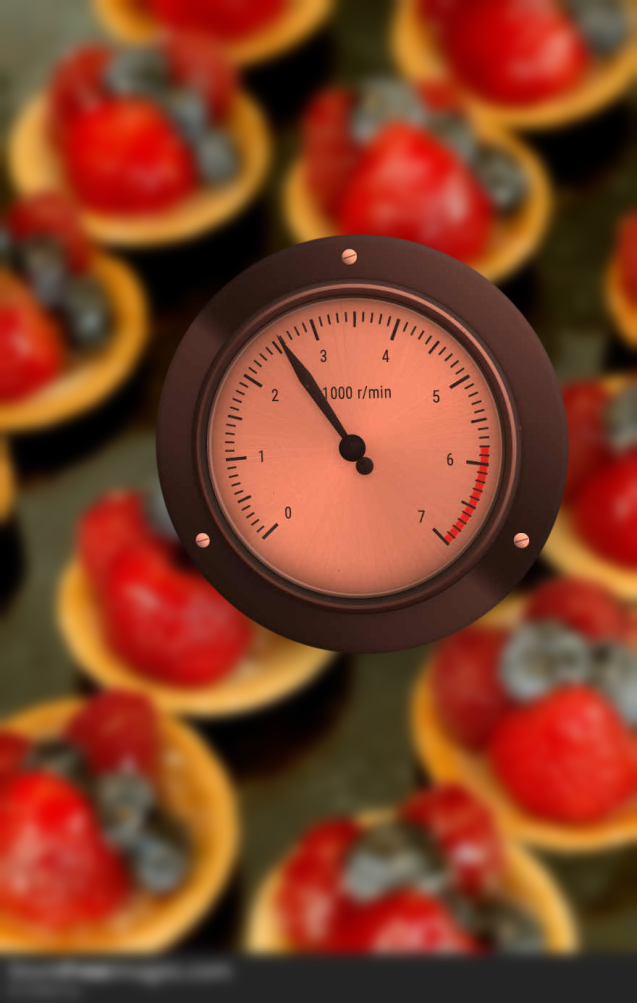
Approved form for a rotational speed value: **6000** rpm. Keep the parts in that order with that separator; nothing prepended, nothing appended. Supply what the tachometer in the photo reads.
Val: **2600** rpm
